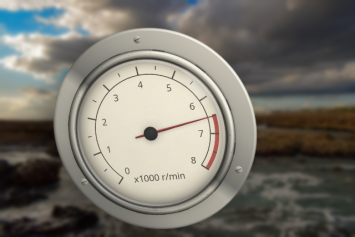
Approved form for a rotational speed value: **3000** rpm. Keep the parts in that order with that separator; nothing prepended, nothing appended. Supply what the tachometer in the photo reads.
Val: **6500** rpm
